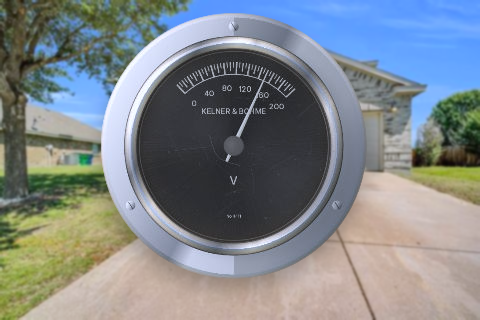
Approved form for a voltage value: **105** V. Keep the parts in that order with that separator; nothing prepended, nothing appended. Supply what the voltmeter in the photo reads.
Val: **150** V
